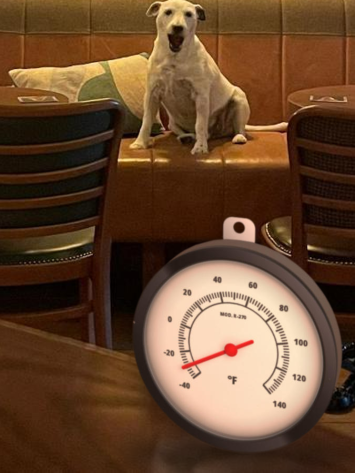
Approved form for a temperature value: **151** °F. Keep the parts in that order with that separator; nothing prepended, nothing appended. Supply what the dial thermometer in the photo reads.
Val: **-30** °F
